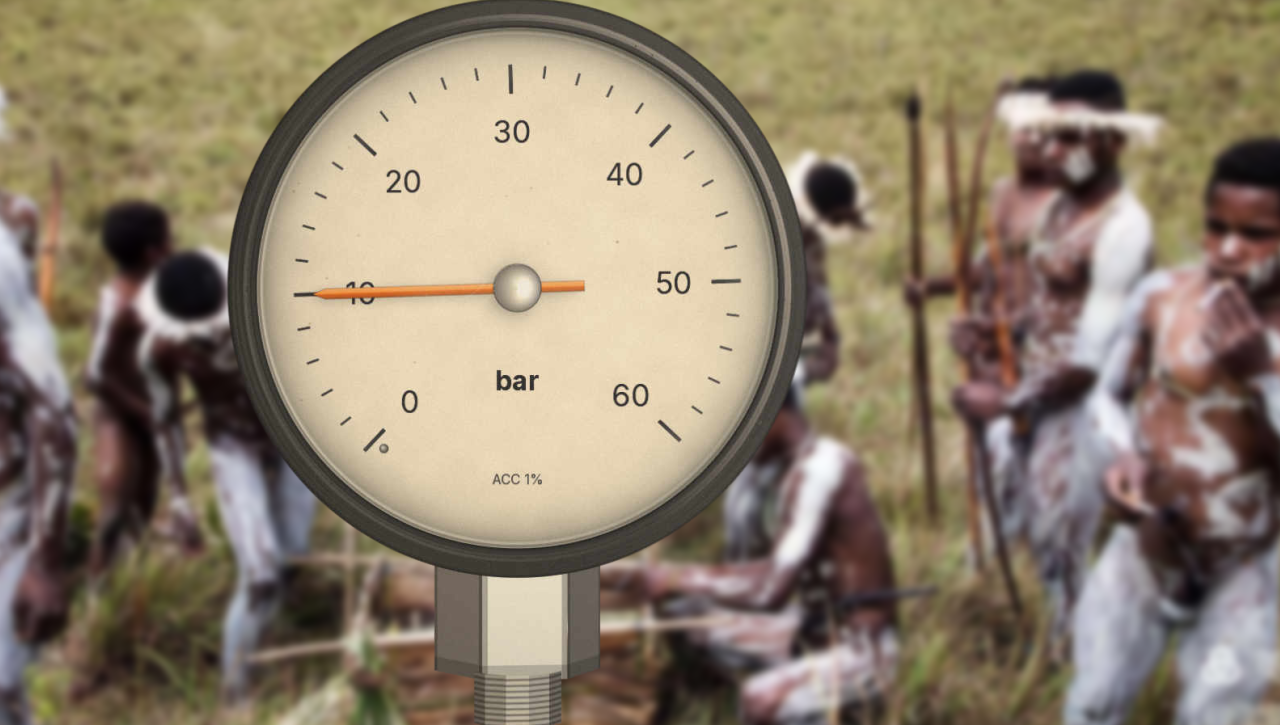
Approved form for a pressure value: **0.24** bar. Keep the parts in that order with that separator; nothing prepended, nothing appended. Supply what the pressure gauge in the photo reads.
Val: **10** bar
